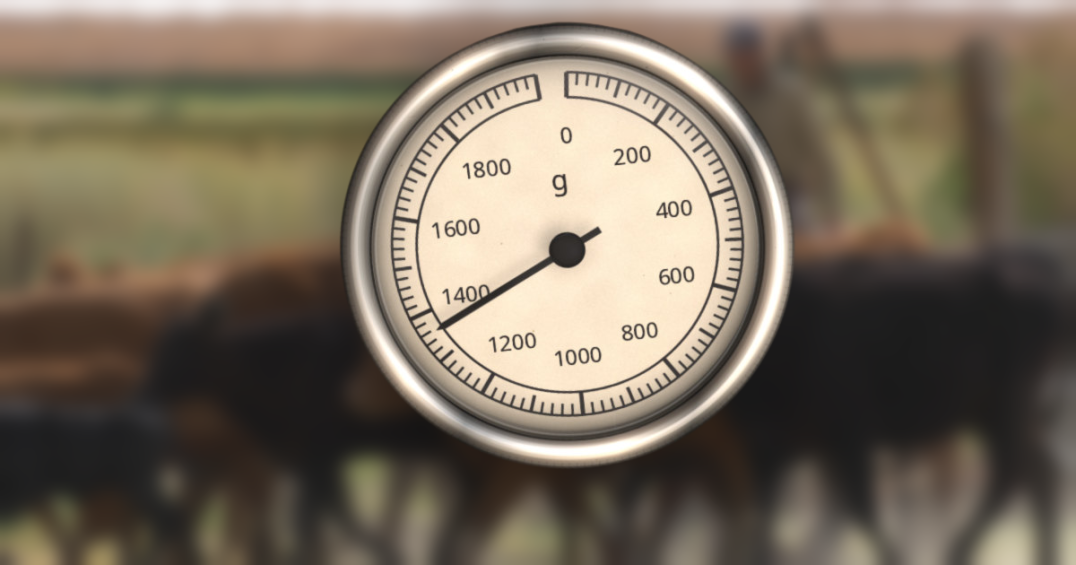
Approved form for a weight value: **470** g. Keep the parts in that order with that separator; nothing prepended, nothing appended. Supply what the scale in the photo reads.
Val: **1360** g
